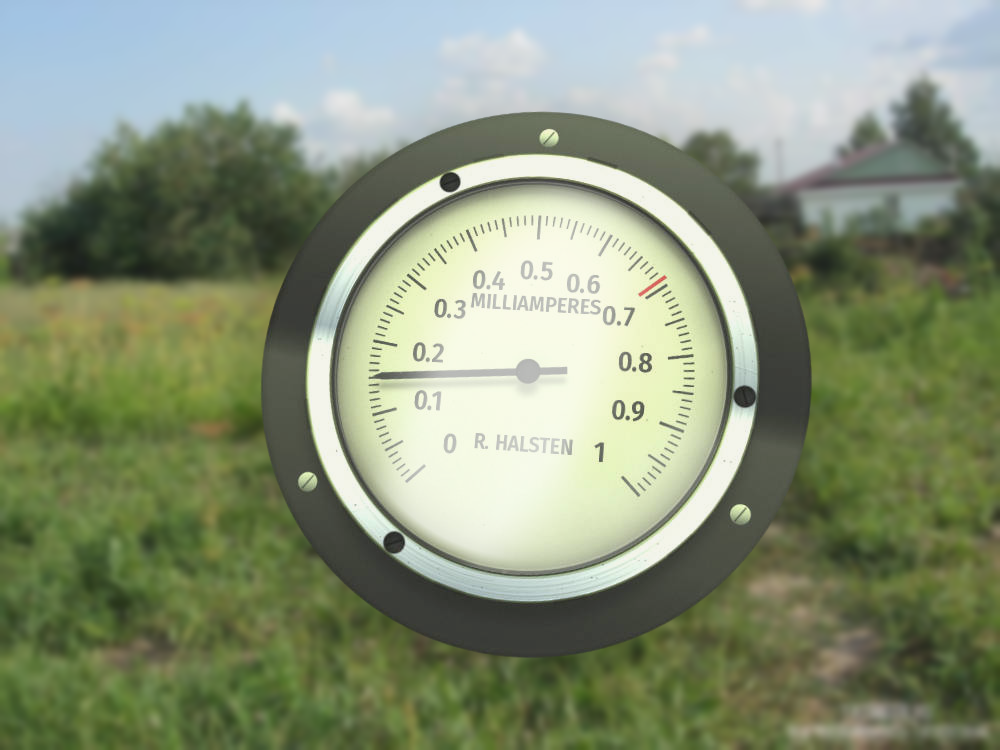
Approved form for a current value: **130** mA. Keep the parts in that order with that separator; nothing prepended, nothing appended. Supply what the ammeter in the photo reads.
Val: **0.15** mA
